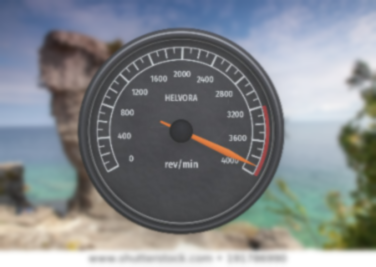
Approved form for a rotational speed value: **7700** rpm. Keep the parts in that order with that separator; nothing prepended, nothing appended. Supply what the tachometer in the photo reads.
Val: **3900** rpm
